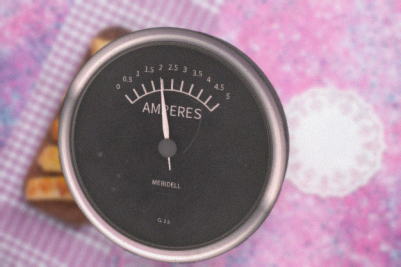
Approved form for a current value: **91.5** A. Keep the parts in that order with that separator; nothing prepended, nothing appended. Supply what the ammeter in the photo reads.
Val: **2** A
